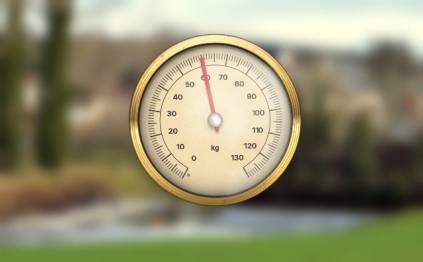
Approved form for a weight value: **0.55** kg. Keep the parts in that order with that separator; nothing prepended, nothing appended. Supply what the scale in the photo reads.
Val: **60** kg
